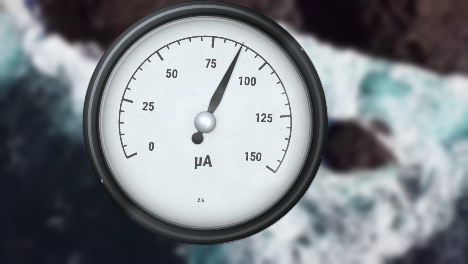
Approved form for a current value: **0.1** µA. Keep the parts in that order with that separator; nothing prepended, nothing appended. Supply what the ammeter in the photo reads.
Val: **87.5** µA
